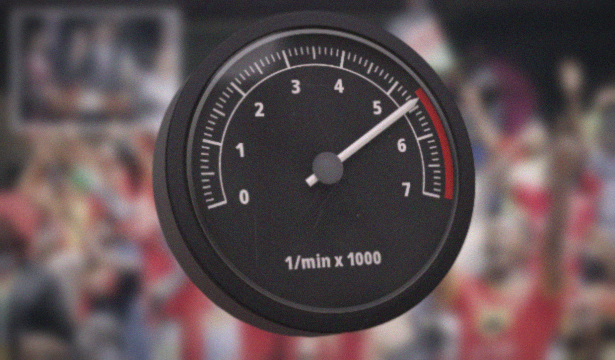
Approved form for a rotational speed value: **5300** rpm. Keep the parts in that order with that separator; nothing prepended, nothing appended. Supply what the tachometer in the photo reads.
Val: **5400** rpm
